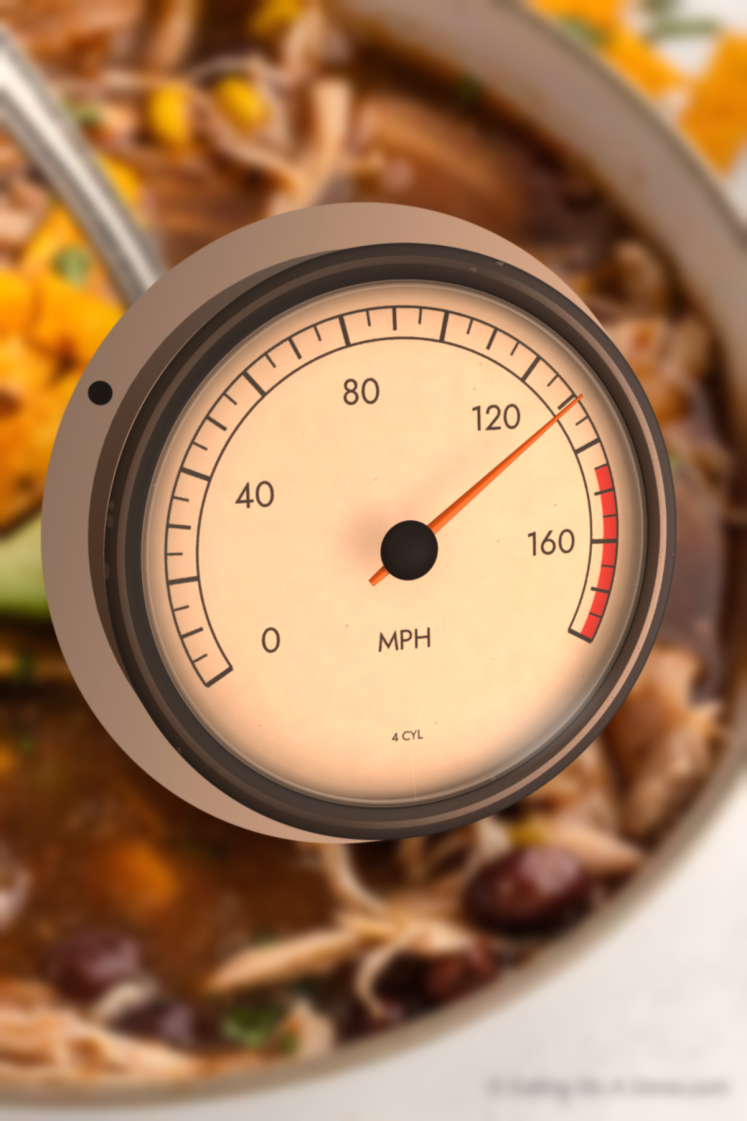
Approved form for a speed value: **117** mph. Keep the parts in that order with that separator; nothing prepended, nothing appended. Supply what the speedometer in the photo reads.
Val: **130** mph
